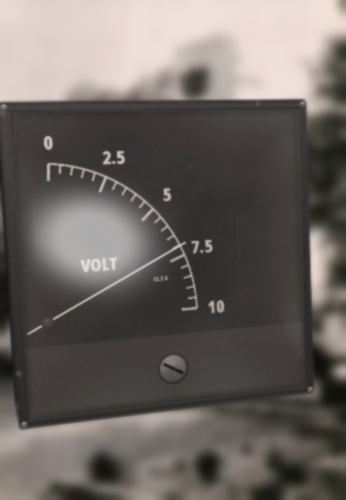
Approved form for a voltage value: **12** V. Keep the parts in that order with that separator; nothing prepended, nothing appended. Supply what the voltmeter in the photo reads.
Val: **7** V
